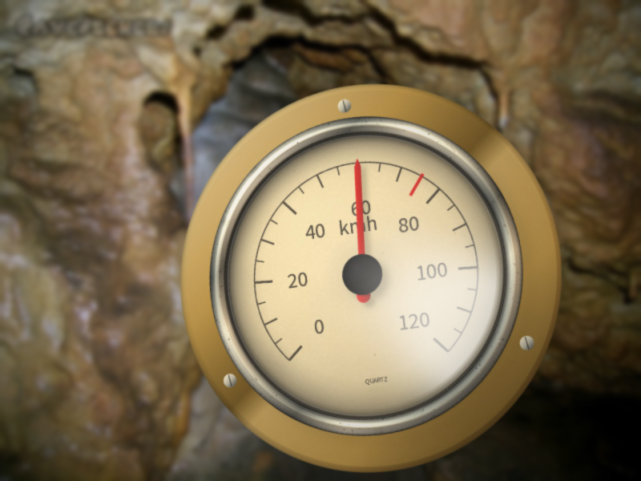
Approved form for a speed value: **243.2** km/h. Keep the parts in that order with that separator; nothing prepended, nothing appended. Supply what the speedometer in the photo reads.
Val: **60** km/h
